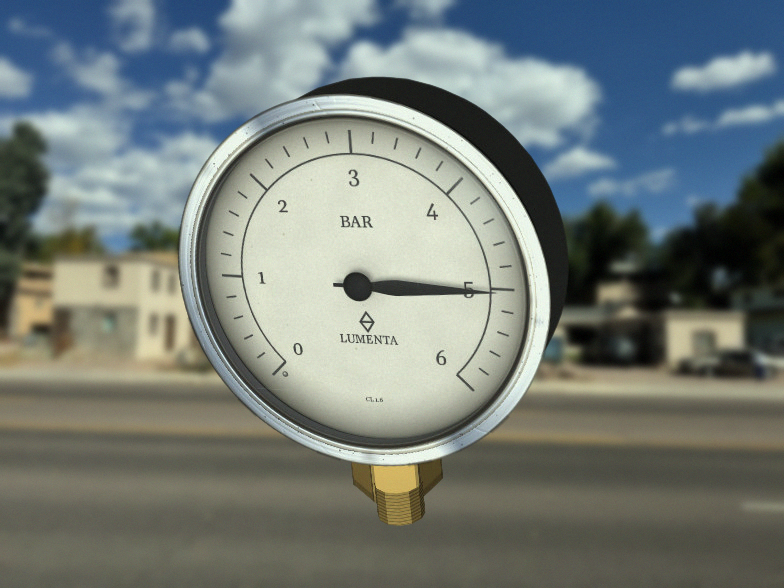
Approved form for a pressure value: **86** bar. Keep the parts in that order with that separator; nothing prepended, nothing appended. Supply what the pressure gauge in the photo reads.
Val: **5** bar
